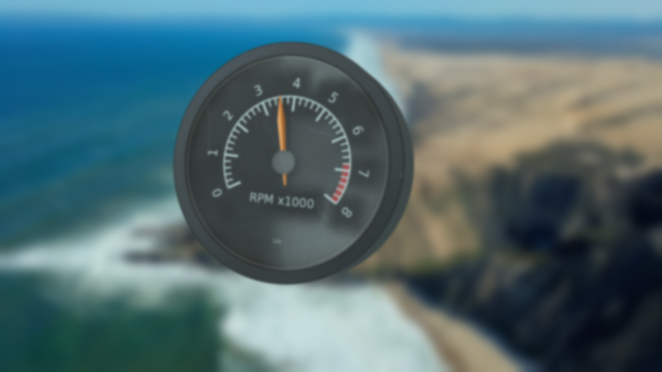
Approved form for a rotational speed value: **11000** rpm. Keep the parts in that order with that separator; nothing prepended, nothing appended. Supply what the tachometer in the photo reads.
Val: **3600** rpm
